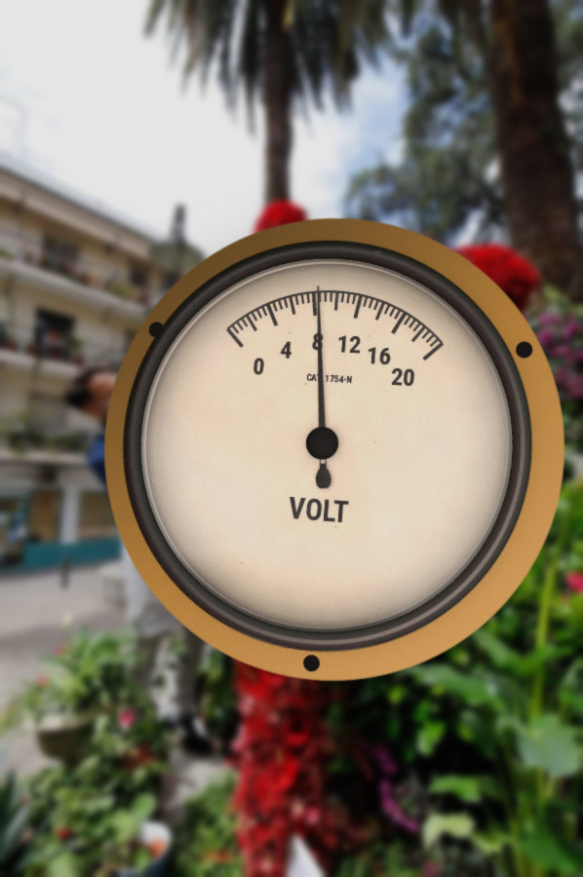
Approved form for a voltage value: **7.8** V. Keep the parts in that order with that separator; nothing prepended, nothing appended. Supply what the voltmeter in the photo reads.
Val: **8.5** V
